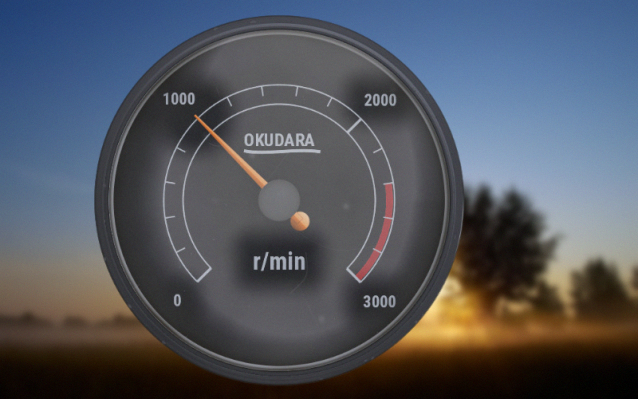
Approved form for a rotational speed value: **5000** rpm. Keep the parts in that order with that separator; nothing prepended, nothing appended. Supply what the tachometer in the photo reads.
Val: **1000** rpm
